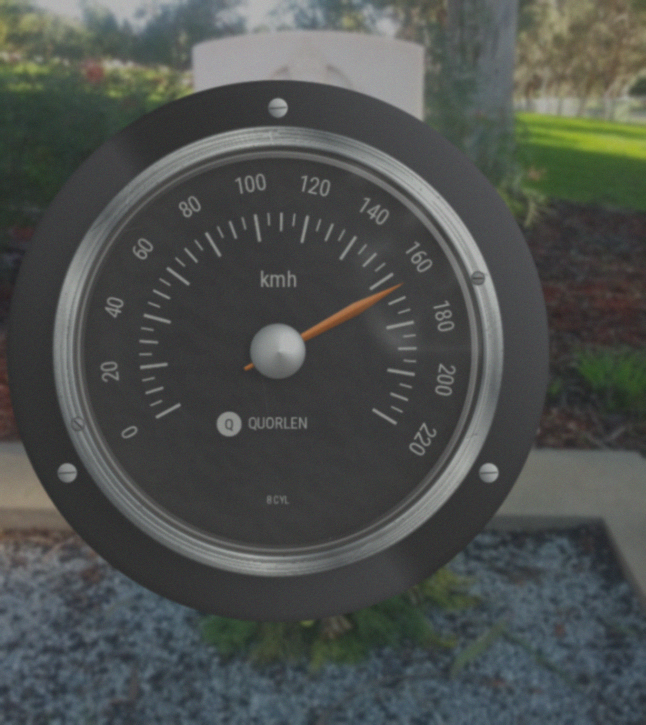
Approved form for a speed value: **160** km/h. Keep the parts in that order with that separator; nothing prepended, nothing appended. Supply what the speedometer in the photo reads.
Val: **165** km/h
